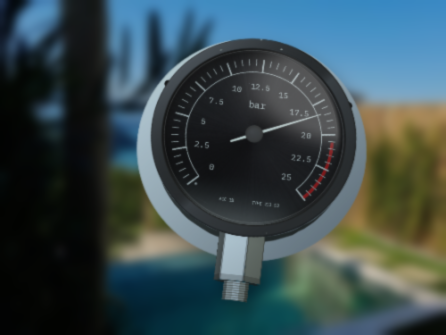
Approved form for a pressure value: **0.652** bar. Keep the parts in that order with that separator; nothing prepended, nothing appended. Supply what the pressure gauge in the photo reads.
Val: **18.5** bar
